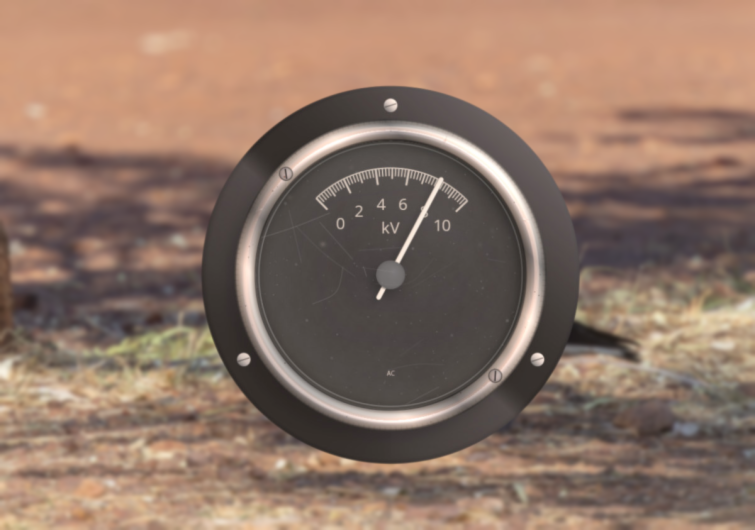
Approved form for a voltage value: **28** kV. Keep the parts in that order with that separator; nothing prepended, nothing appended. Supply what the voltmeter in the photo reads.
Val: **8** kV
